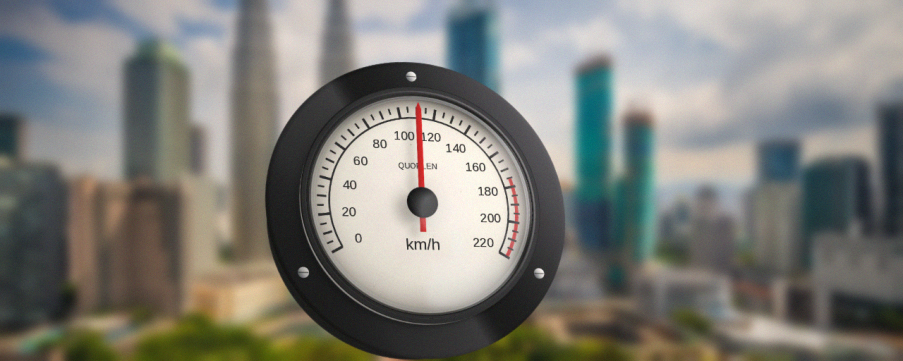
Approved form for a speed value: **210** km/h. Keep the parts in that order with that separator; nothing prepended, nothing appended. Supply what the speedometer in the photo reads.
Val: **110** km/h
